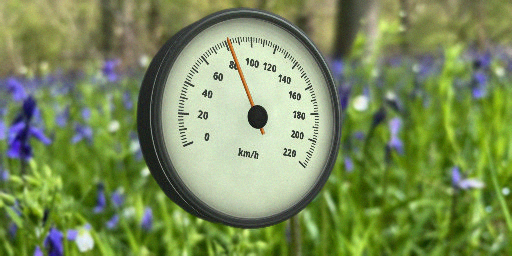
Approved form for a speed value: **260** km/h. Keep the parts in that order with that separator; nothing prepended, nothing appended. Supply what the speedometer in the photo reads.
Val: **80** km/h
